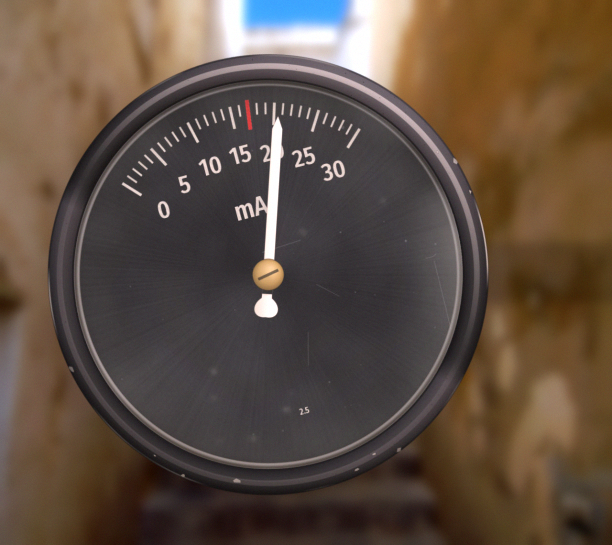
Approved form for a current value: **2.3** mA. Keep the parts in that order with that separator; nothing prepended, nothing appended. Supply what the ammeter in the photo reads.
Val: **20.5** mA
